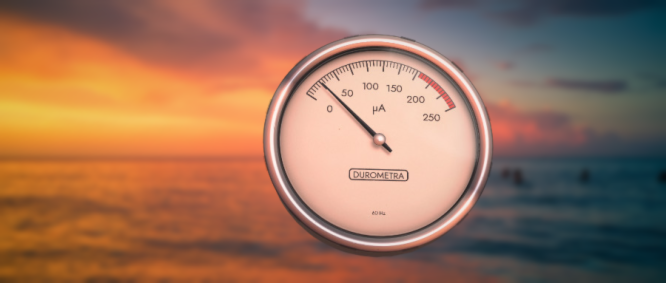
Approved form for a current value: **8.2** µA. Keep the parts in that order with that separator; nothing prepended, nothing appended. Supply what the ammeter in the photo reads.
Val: **25** µA
